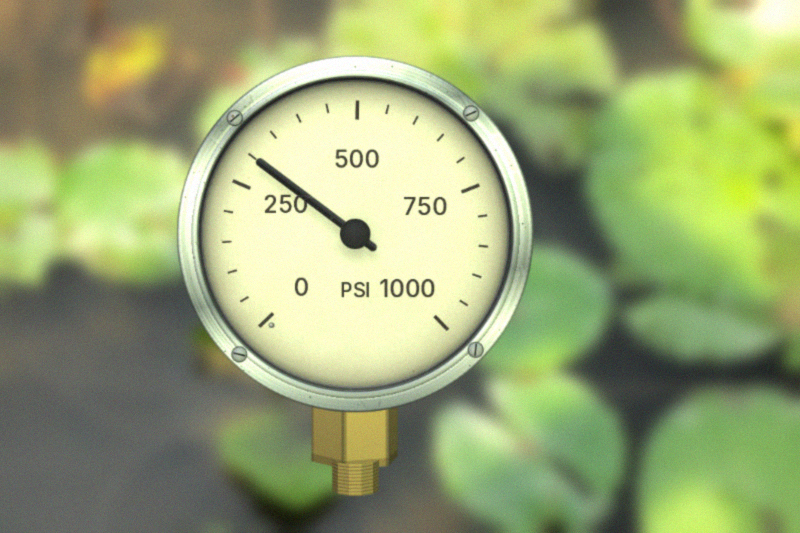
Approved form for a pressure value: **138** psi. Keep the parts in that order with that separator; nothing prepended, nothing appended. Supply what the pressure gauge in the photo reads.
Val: **300** psi
